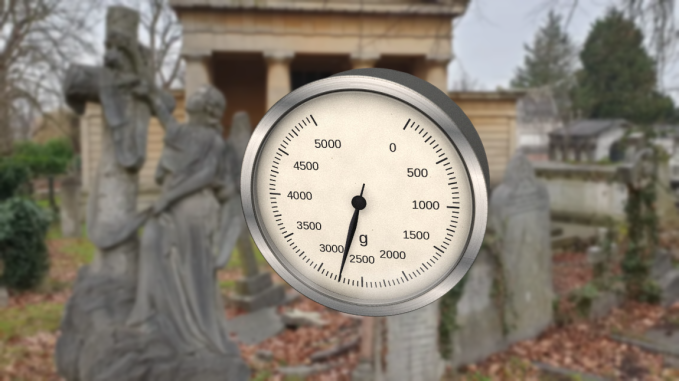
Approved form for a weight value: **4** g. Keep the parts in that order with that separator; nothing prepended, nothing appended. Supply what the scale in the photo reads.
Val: **2750** g
